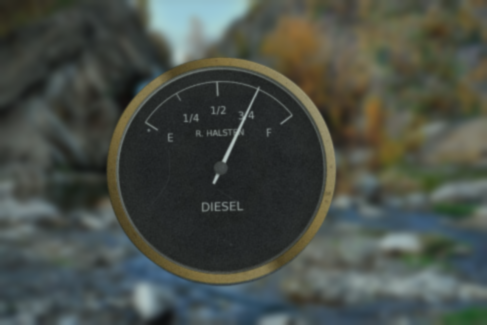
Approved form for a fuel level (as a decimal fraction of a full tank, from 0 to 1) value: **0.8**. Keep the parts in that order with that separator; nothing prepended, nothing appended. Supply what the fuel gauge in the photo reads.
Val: **0.75**
